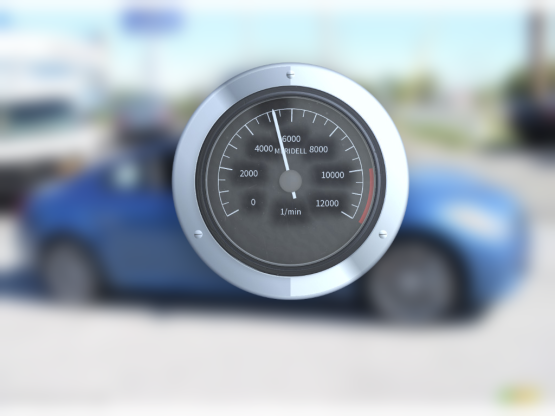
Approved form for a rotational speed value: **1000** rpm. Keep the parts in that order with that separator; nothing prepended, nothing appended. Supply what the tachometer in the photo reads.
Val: **5250** rpm
